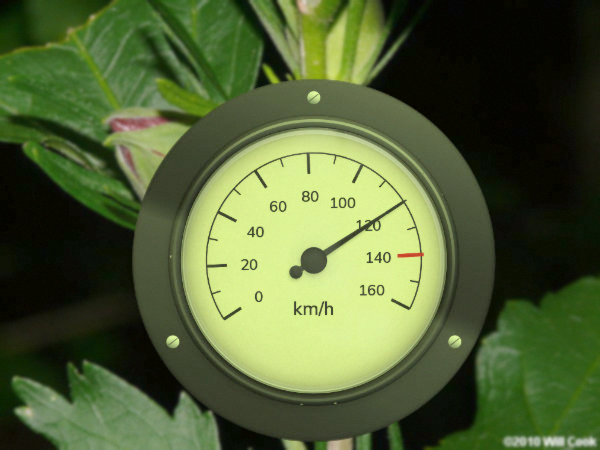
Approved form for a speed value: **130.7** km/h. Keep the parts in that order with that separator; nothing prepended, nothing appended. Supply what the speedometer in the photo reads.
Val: **120** km/h
